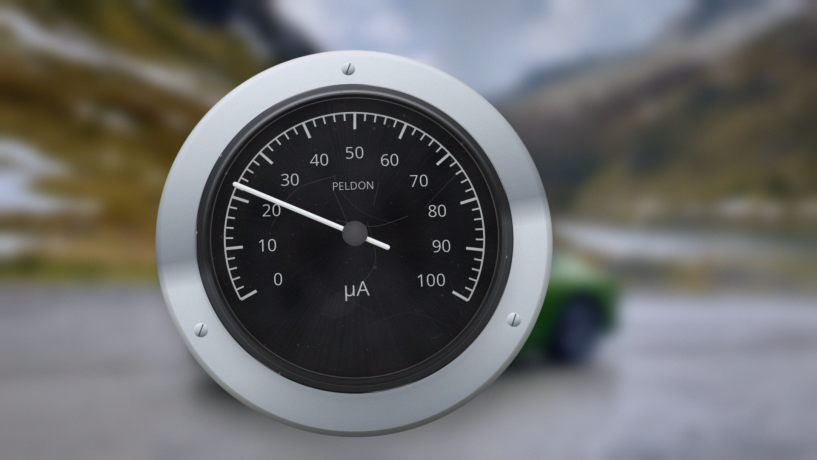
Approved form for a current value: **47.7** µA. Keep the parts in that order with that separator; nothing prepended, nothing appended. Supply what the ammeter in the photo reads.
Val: **22** µA
